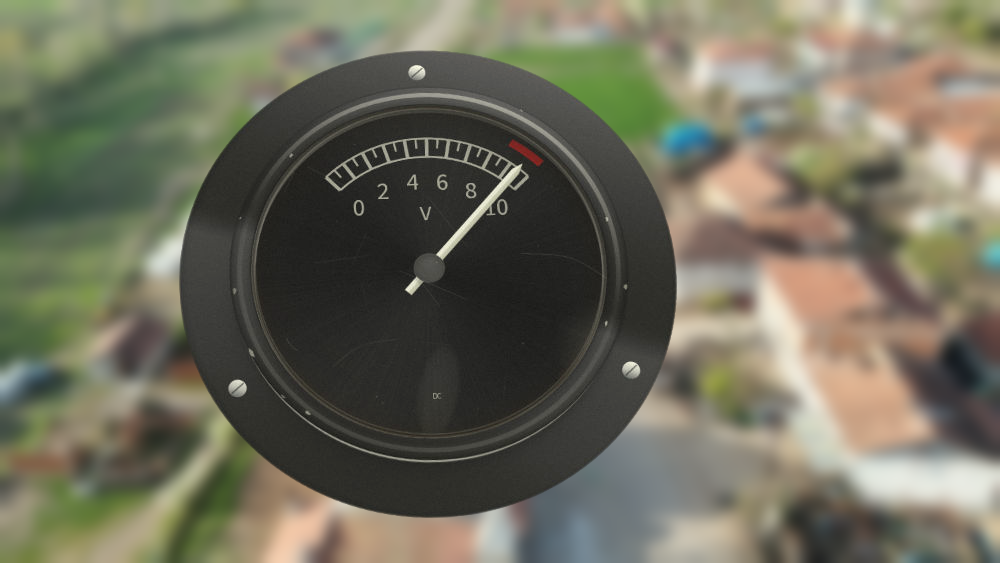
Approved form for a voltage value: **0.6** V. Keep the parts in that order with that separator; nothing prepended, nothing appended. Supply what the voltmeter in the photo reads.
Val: **9.5** V
